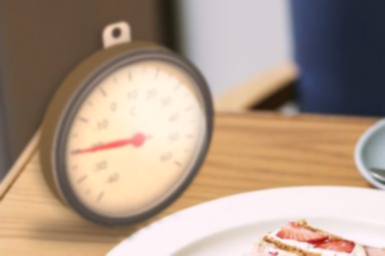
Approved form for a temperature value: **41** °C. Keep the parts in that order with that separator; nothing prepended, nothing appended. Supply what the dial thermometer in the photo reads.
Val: **-20** °C
